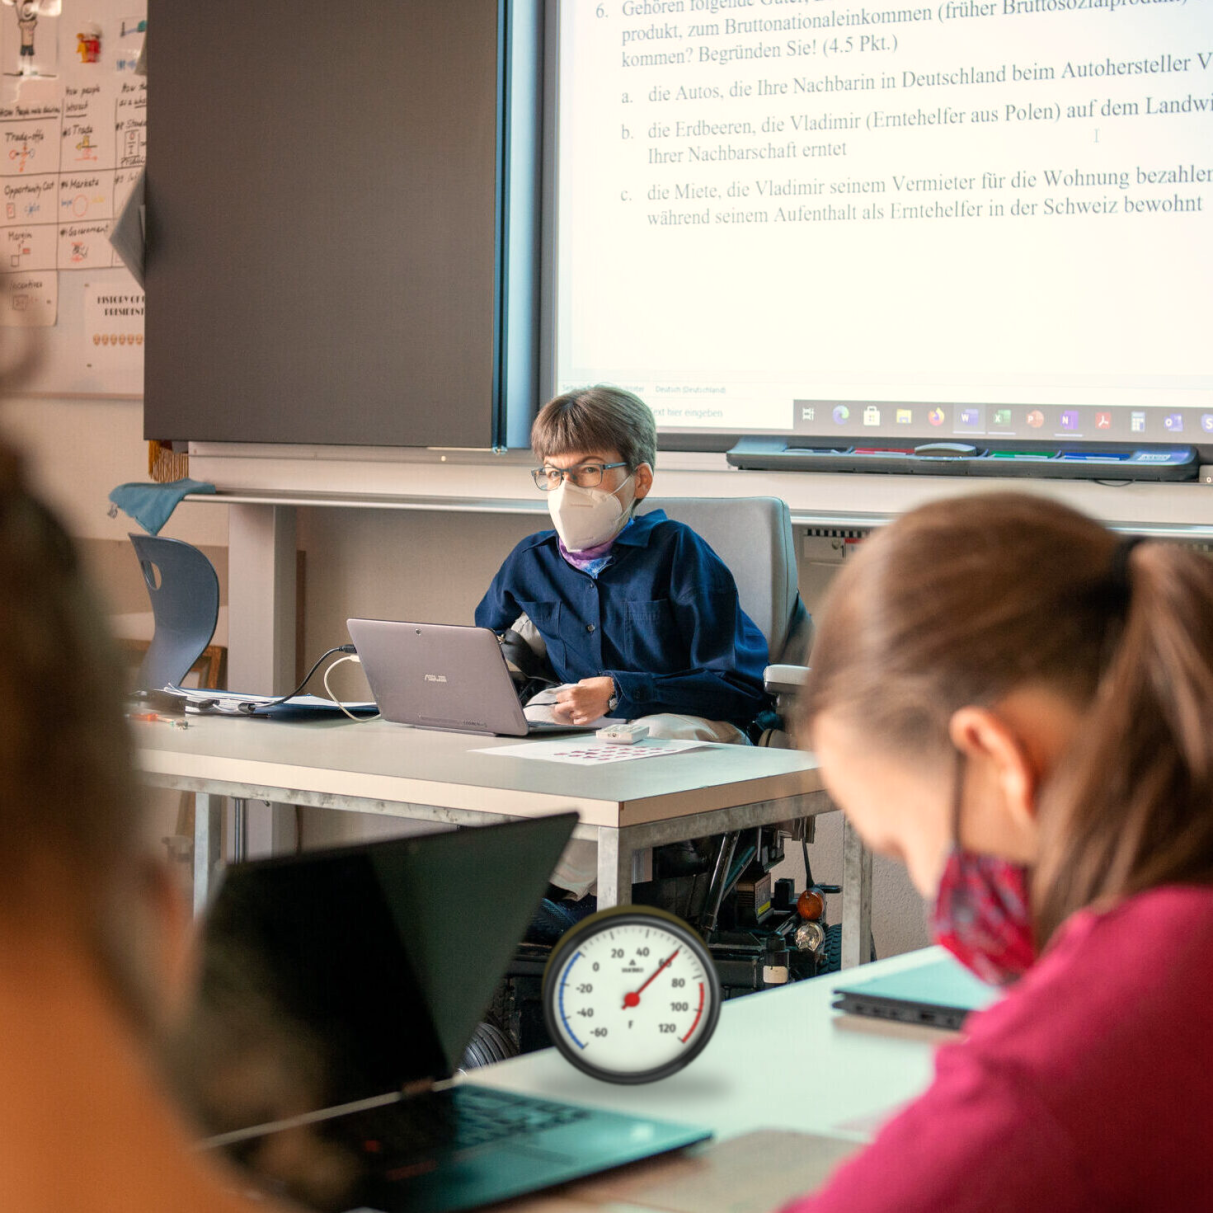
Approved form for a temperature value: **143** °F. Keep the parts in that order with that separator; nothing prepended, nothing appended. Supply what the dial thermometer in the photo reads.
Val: **60** °F
